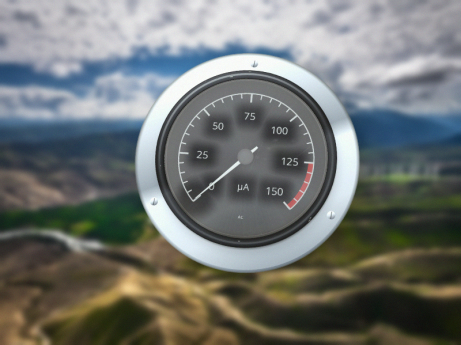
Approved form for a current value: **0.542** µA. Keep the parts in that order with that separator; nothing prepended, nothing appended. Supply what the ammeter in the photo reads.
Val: **0** µA
